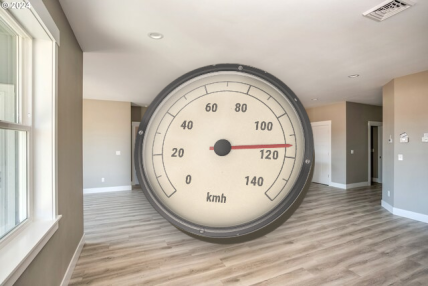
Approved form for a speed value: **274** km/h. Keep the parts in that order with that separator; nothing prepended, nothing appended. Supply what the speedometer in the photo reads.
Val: **115** km/h
